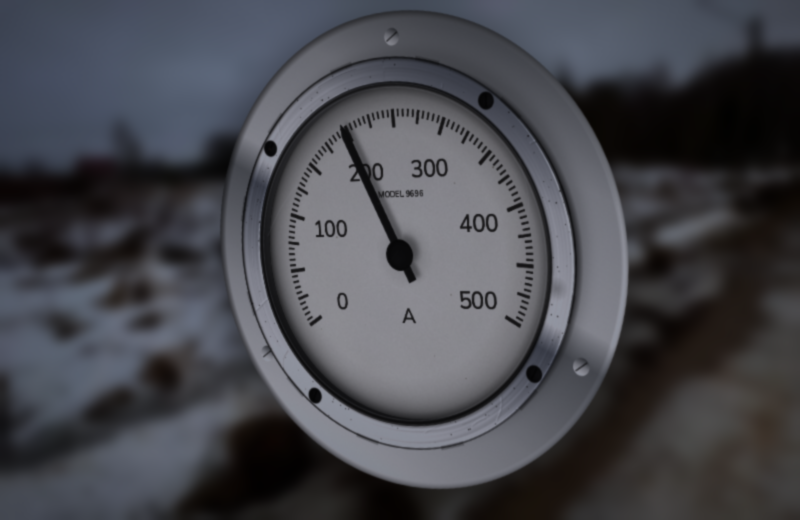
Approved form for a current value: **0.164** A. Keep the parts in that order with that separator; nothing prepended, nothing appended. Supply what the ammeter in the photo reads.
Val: **200** A
